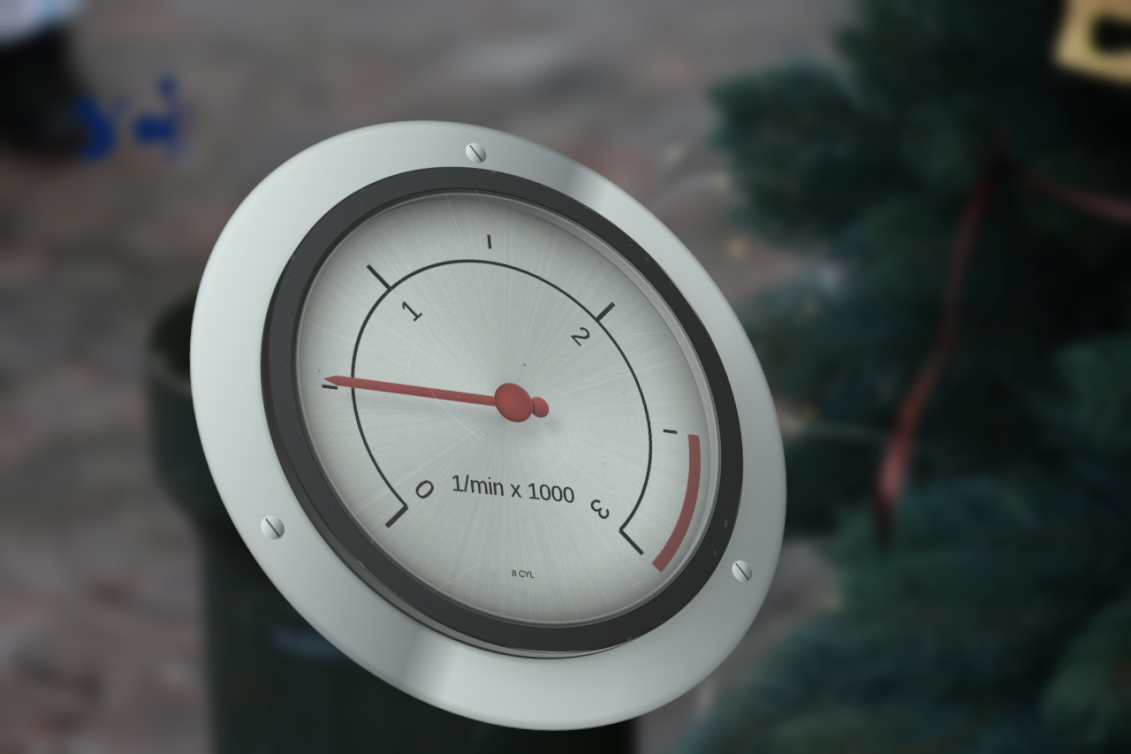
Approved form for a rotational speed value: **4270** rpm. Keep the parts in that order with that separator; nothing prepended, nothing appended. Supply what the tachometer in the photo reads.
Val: **500** rpm
